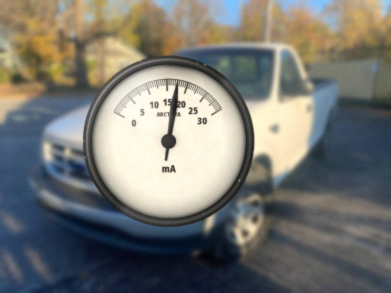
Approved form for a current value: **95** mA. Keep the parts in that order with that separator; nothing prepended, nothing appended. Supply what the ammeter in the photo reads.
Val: **17.5** mA
